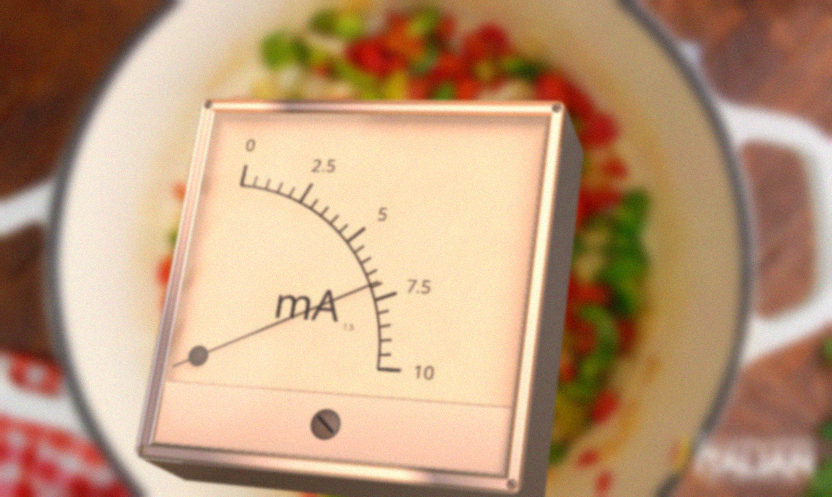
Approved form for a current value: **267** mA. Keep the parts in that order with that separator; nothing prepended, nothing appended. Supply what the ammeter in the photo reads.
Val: **7** mA
